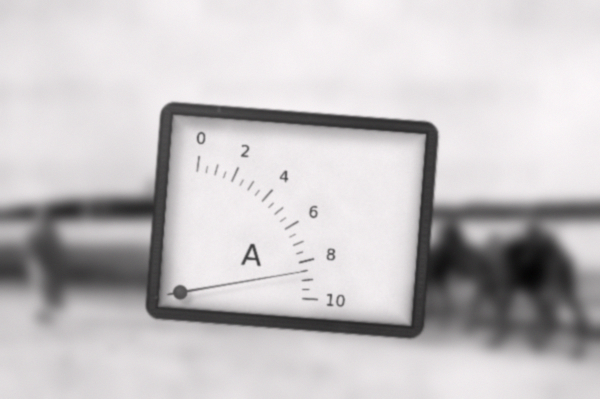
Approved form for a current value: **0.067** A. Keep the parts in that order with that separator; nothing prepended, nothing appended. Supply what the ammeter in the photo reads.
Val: **8.5** A
